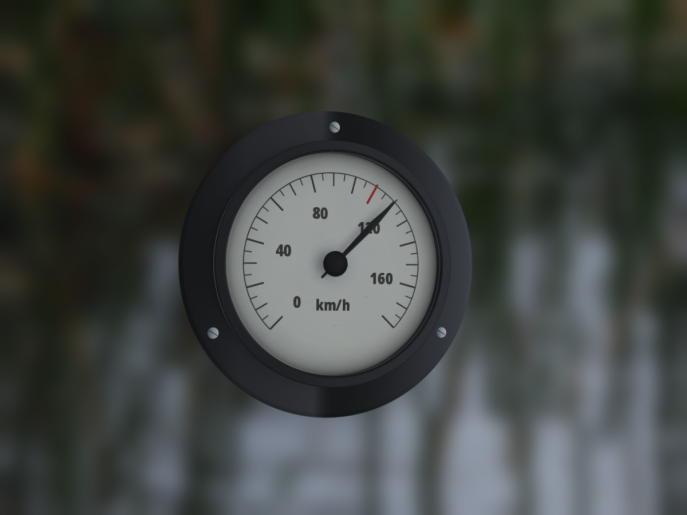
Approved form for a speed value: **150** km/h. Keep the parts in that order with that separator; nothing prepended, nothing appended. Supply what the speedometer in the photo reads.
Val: **120** km/h
